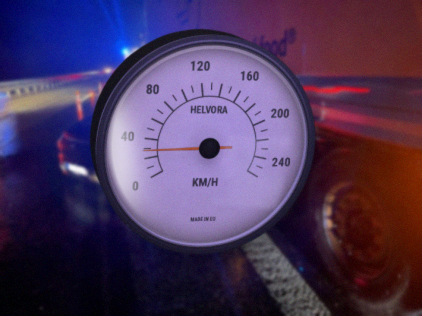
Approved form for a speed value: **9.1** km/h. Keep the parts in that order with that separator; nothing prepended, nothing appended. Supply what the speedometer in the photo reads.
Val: **30** km/h
